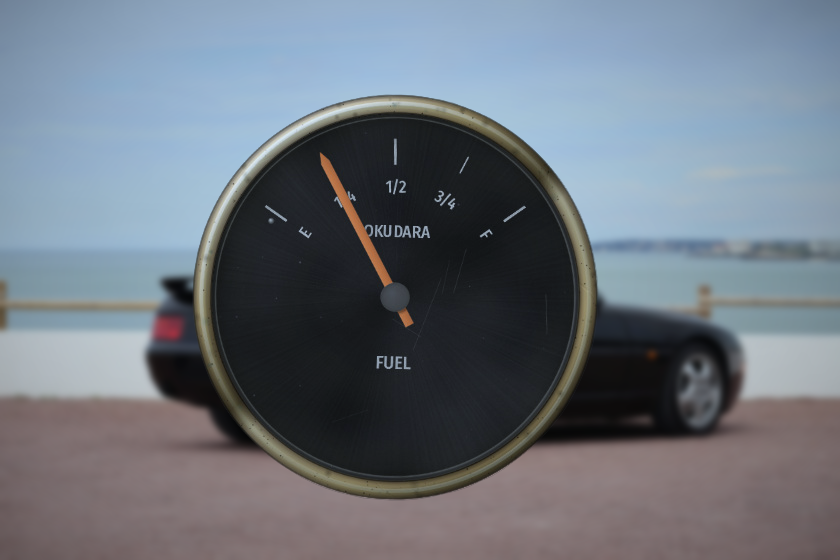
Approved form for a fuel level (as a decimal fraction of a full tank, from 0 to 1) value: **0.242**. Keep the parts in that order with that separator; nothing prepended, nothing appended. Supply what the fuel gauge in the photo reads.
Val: **0.25**
